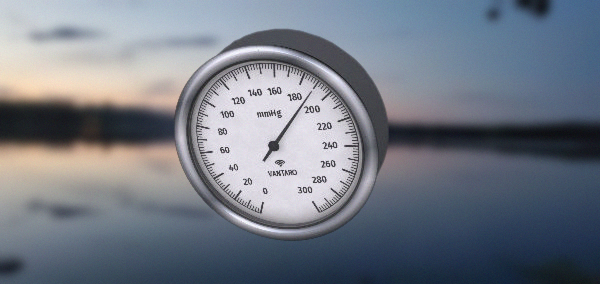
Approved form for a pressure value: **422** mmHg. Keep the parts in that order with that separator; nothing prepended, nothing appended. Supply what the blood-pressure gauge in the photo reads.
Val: **190** mmHg
